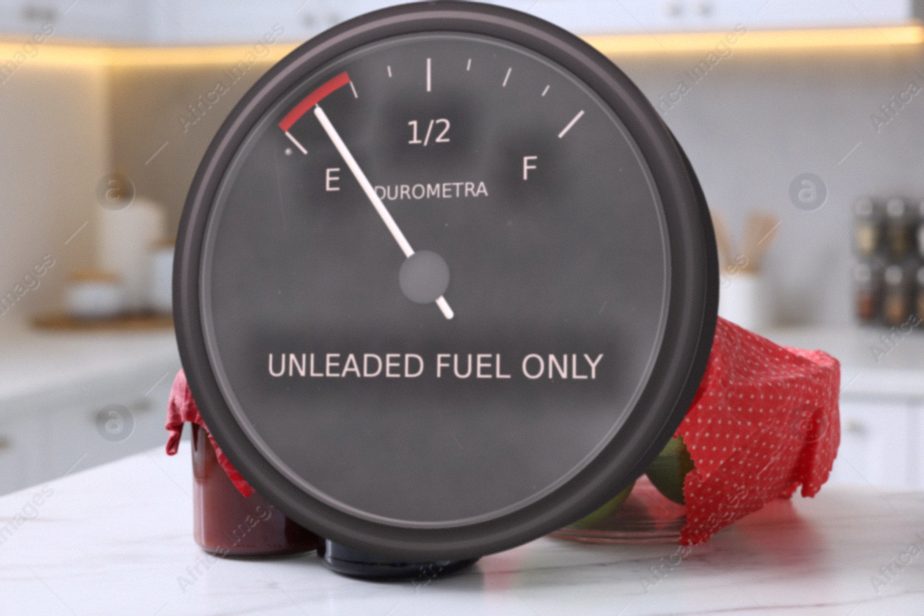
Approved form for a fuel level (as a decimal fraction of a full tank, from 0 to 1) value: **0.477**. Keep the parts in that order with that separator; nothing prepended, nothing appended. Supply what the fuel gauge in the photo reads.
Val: **0.125**
